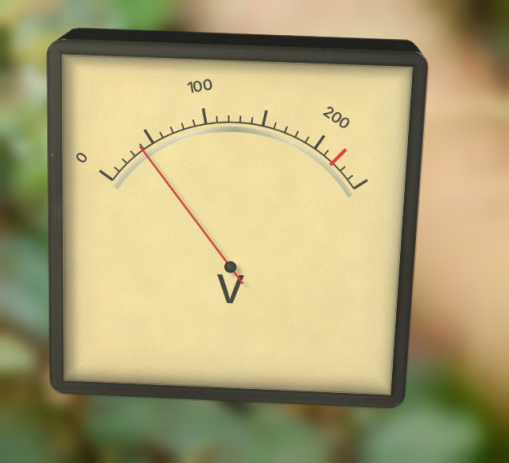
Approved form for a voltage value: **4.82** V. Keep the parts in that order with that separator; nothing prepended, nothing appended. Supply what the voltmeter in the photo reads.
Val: **40** V
